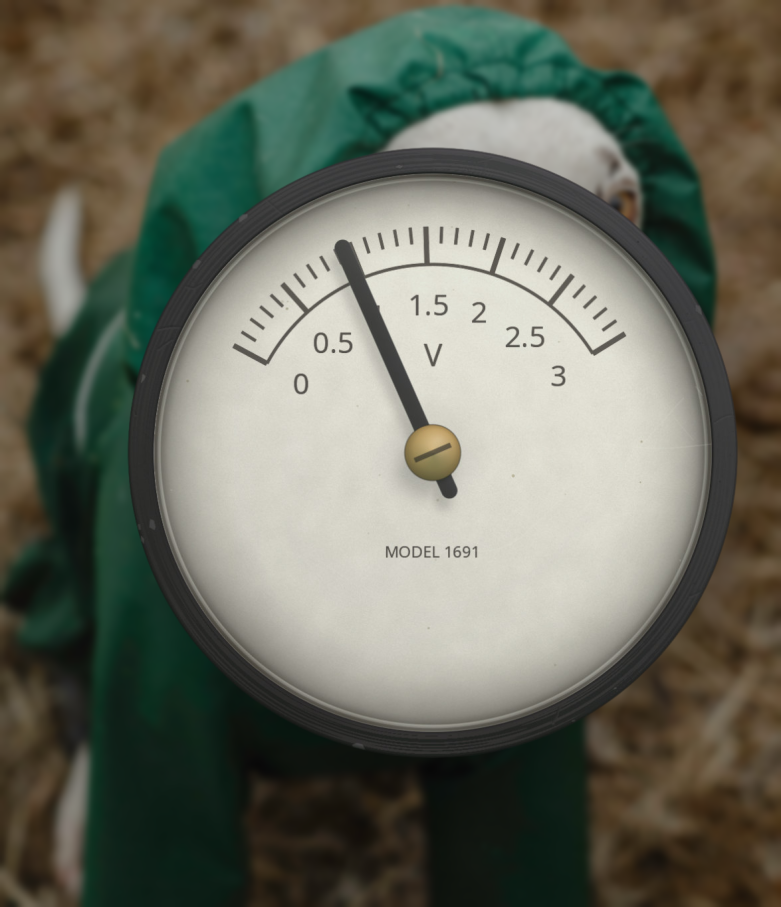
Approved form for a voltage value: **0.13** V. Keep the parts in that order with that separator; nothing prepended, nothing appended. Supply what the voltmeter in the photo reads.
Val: **0.95** V
